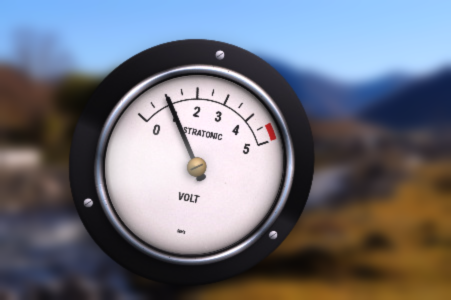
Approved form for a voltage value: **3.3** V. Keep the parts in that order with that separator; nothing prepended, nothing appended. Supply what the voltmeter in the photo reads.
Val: **1** V
